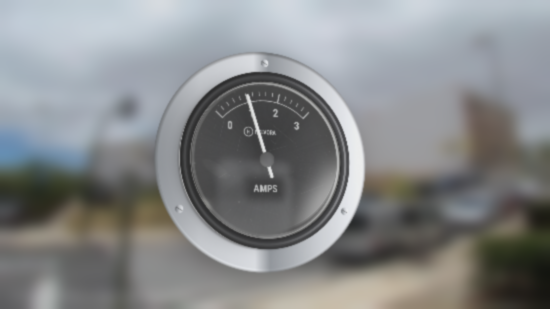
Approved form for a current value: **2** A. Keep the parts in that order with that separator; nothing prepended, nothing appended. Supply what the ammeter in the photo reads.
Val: **1** A
